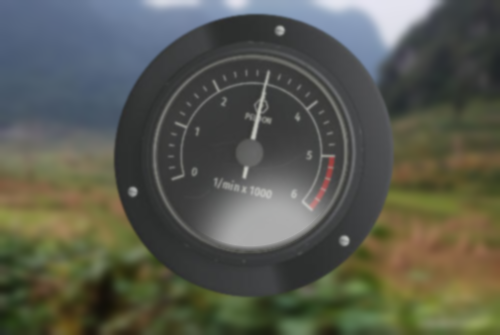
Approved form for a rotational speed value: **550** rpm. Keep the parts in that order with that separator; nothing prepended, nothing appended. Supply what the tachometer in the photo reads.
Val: **3000** rpm
